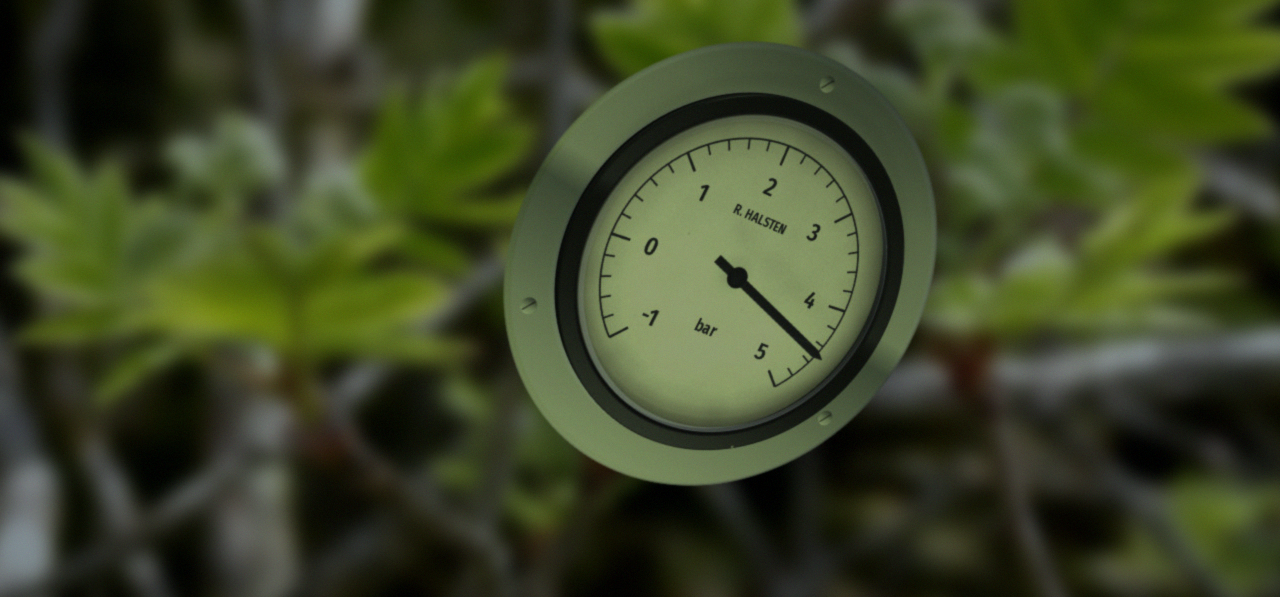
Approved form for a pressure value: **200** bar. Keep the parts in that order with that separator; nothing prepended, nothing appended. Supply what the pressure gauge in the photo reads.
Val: **4.5** bar
